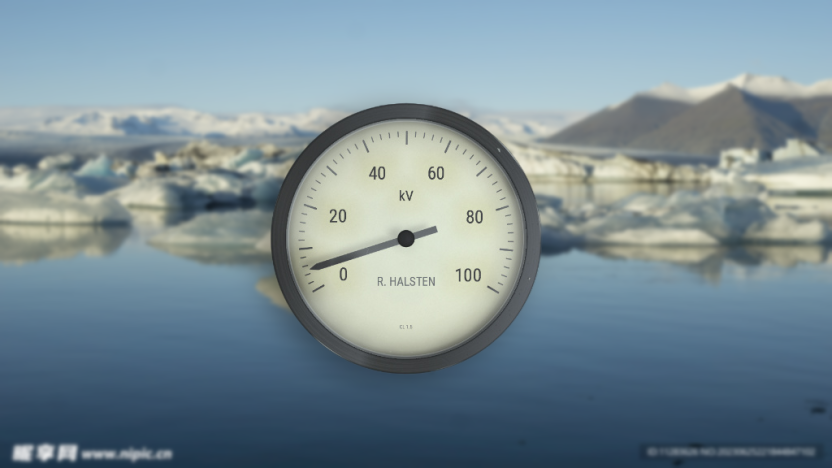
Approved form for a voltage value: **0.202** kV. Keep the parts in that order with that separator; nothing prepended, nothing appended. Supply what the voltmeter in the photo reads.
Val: **5** kV
